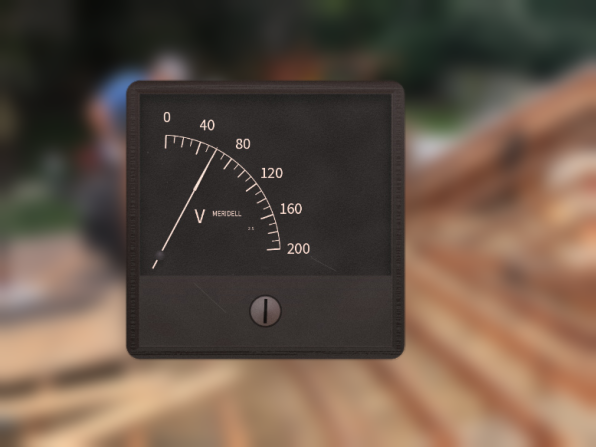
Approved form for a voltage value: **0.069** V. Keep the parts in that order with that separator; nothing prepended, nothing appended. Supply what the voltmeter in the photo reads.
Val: **60** V
